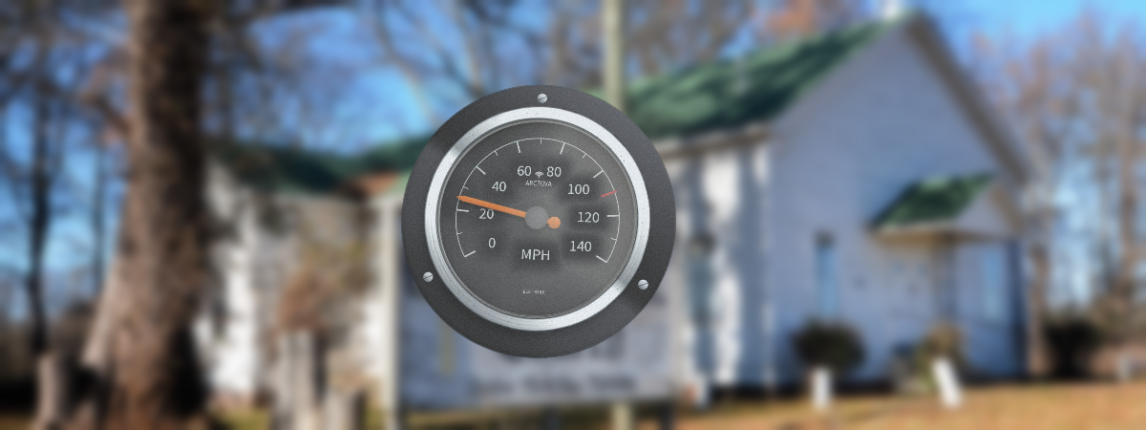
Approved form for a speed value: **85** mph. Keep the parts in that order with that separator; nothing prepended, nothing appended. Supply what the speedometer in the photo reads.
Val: **25** mph
